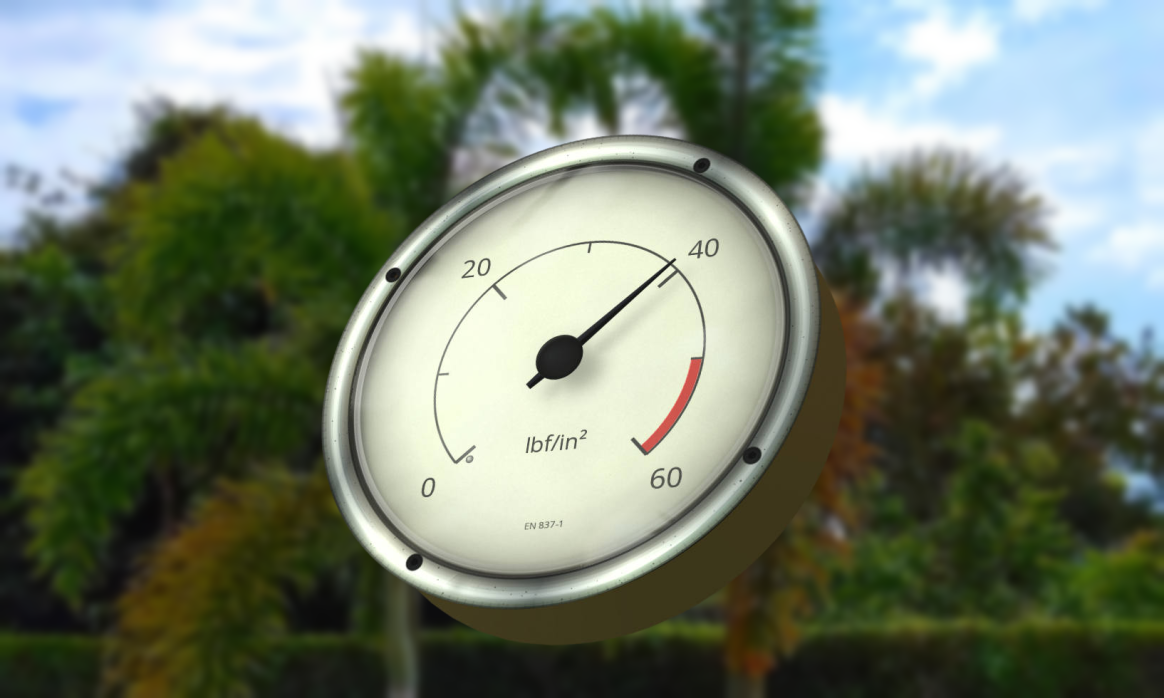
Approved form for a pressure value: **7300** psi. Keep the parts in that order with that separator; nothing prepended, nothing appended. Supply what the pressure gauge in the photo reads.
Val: **40** psi
